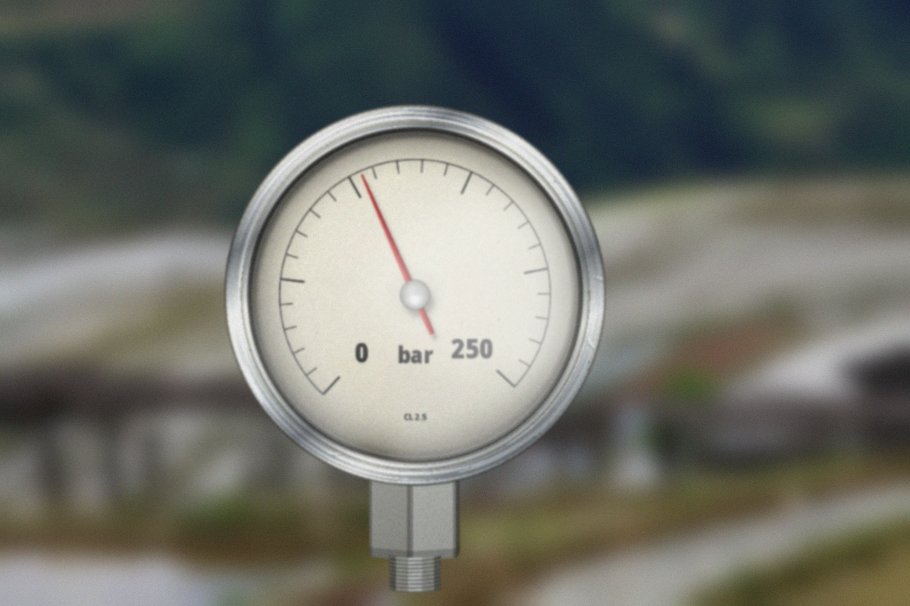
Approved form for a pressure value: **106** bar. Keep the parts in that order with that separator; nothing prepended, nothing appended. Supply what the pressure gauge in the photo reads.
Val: **105** bar
